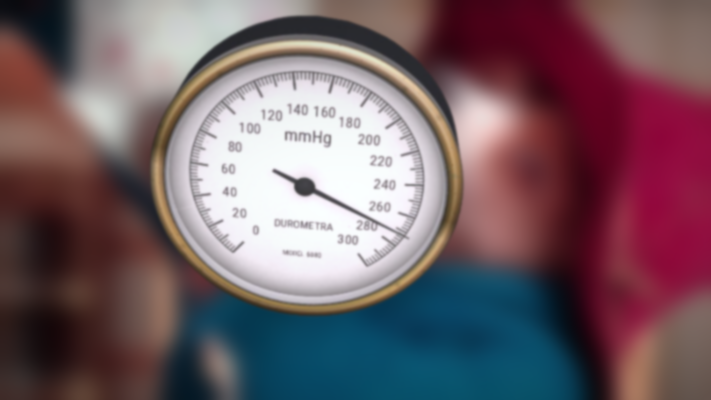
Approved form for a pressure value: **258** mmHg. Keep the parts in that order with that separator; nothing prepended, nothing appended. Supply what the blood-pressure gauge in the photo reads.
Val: **270** mmHg
